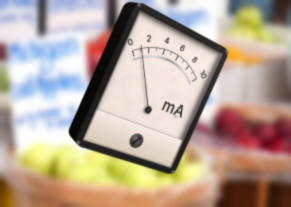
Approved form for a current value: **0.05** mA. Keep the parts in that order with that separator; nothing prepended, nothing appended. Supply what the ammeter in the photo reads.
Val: **1** mA
